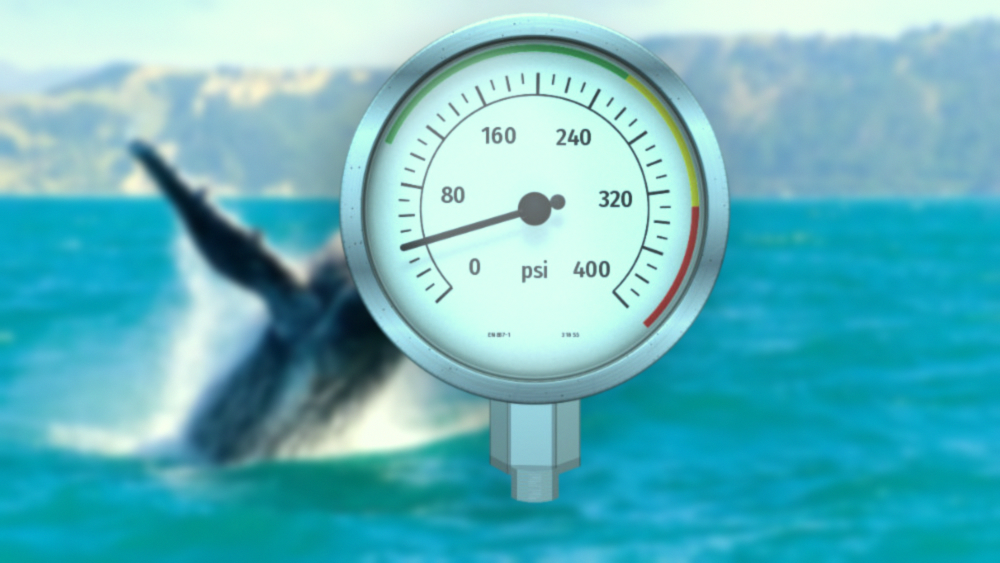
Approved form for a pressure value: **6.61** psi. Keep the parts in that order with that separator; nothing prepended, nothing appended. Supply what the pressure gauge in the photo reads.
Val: **40** psi
